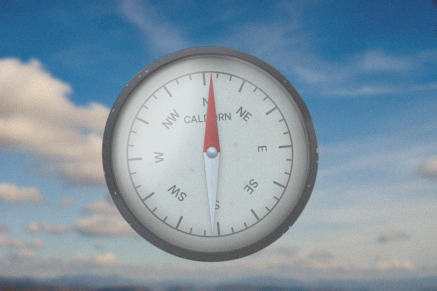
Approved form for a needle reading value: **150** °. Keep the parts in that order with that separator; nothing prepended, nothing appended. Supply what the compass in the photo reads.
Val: **5** °
